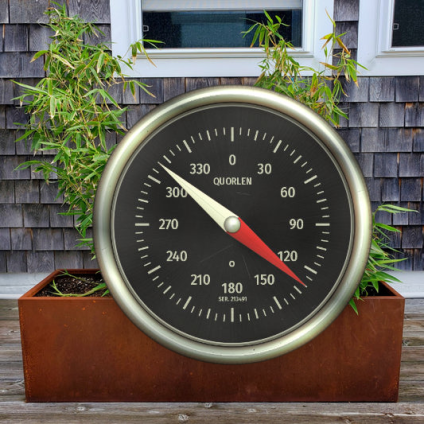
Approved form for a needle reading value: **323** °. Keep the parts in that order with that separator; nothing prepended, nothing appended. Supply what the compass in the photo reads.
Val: **130** °
